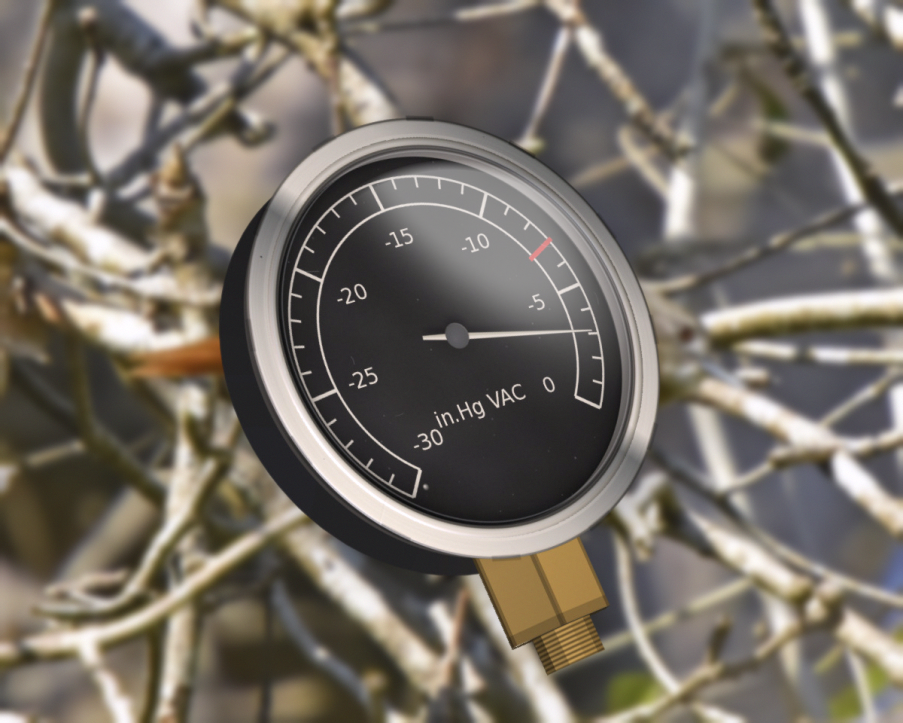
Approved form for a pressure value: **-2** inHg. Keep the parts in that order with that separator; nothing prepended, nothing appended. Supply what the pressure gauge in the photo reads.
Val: **-3** inHg
